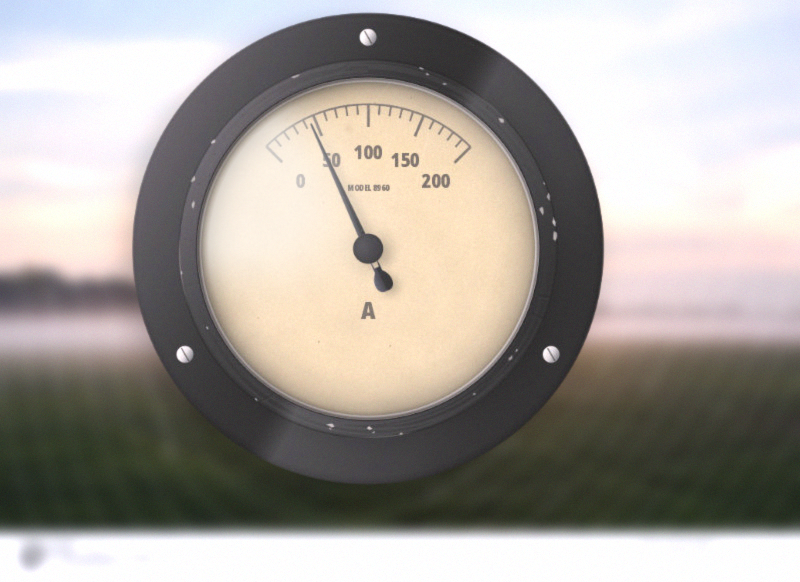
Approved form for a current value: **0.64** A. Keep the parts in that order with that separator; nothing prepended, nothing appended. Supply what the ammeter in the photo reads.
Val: **45** A
